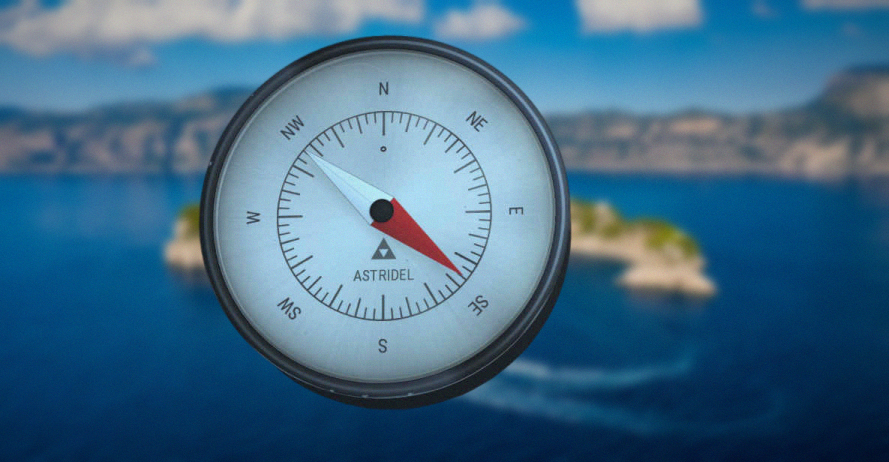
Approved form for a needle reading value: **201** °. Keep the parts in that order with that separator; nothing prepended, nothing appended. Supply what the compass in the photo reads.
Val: **130** °
